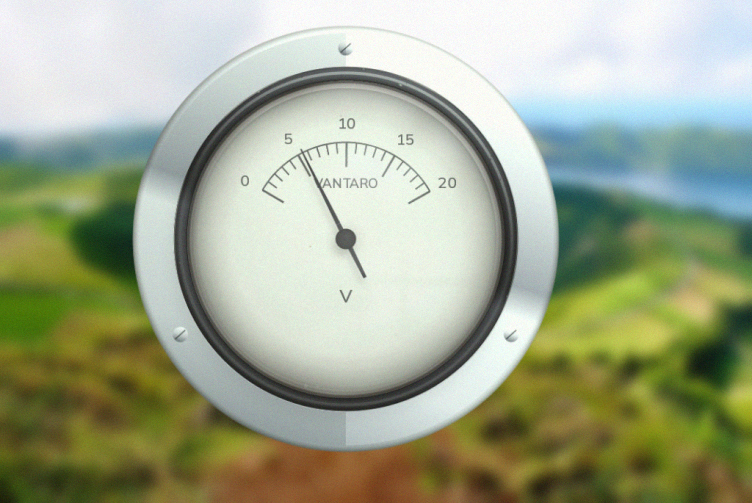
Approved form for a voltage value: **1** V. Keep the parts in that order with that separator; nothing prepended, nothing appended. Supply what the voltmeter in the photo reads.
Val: **5.5** V
